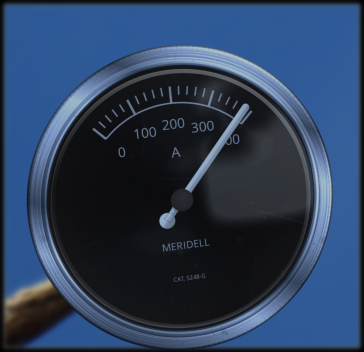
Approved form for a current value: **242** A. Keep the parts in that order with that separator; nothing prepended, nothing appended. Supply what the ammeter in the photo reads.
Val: **380** A
